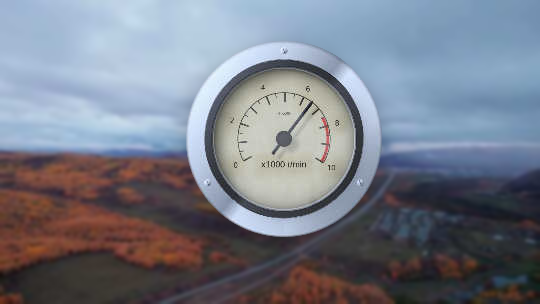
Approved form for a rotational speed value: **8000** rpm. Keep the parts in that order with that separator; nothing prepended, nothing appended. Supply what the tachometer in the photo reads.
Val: **6500** rpm
